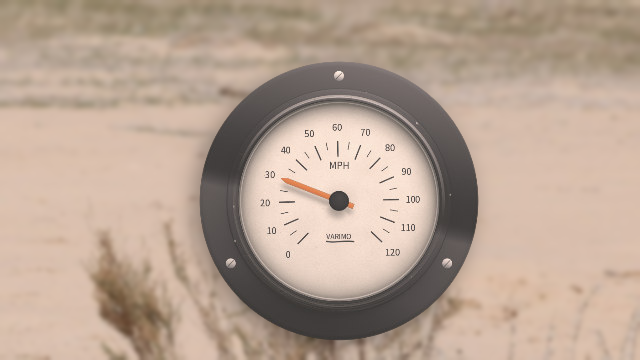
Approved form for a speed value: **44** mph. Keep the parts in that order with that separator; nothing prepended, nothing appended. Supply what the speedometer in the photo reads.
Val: **30** mph
